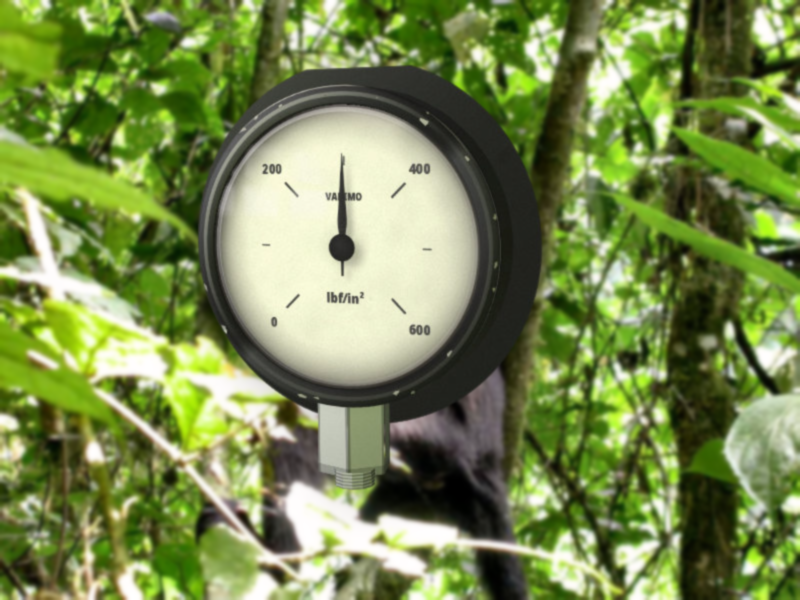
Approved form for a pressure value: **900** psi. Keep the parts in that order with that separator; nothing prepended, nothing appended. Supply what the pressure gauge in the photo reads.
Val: **300** psi
